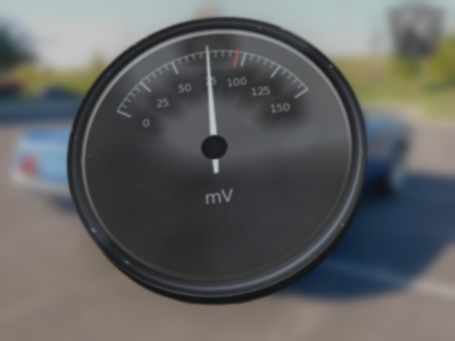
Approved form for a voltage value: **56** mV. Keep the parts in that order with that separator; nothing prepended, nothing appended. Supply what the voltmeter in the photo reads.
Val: **75** mV
